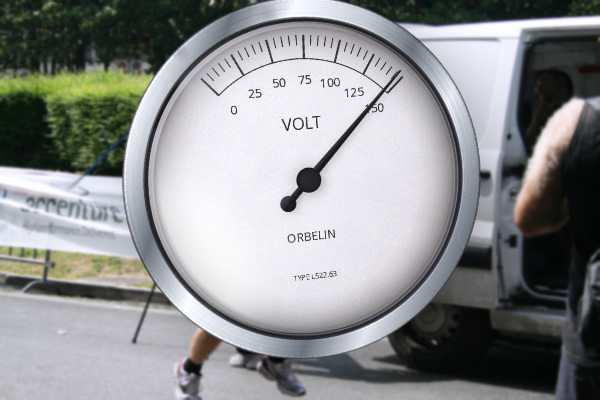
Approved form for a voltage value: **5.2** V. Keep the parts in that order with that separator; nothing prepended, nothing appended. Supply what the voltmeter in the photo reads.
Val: **145** V
